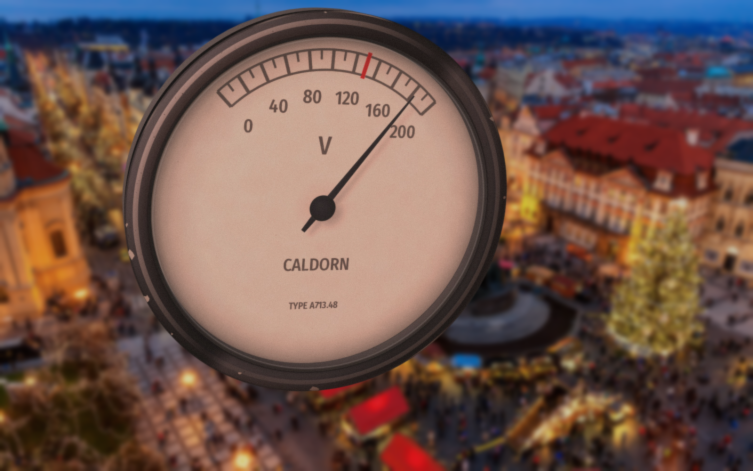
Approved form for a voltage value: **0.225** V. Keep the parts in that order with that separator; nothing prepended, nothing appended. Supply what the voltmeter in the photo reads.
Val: **180** V
